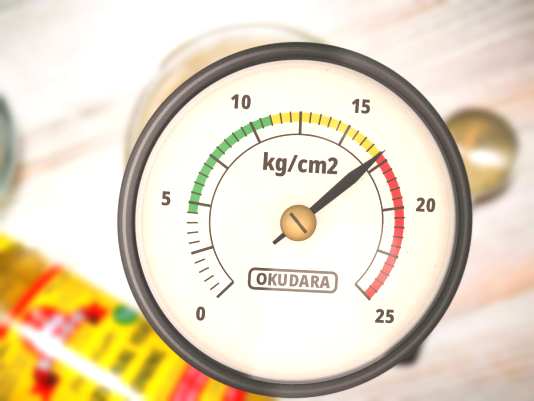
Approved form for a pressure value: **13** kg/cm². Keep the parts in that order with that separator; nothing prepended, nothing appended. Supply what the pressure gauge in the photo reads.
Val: **17** kg/cm²
